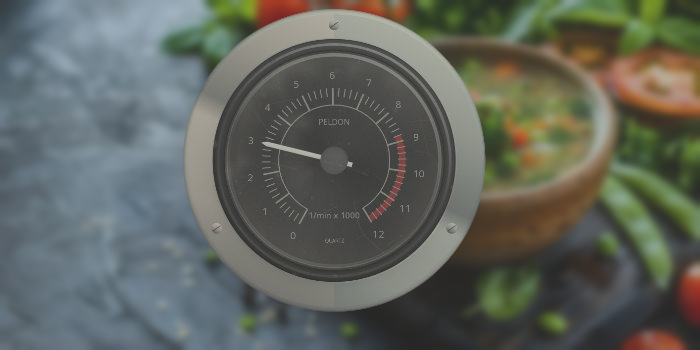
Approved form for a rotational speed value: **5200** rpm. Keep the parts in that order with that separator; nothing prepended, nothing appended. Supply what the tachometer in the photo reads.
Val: **3000** rpm
